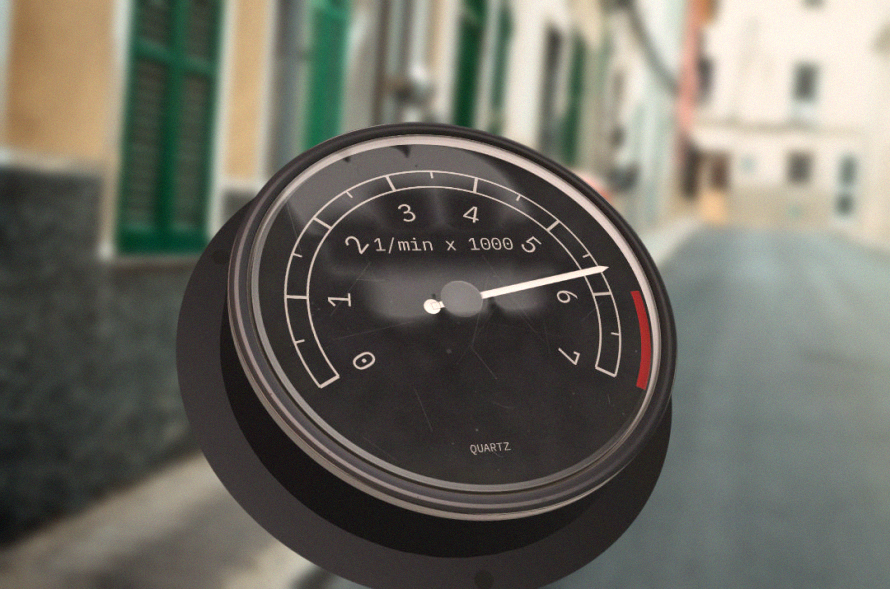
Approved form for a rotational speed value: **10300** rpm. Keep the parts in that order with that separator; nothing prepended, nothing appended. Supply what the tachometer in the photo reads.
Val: **5750** rpm
